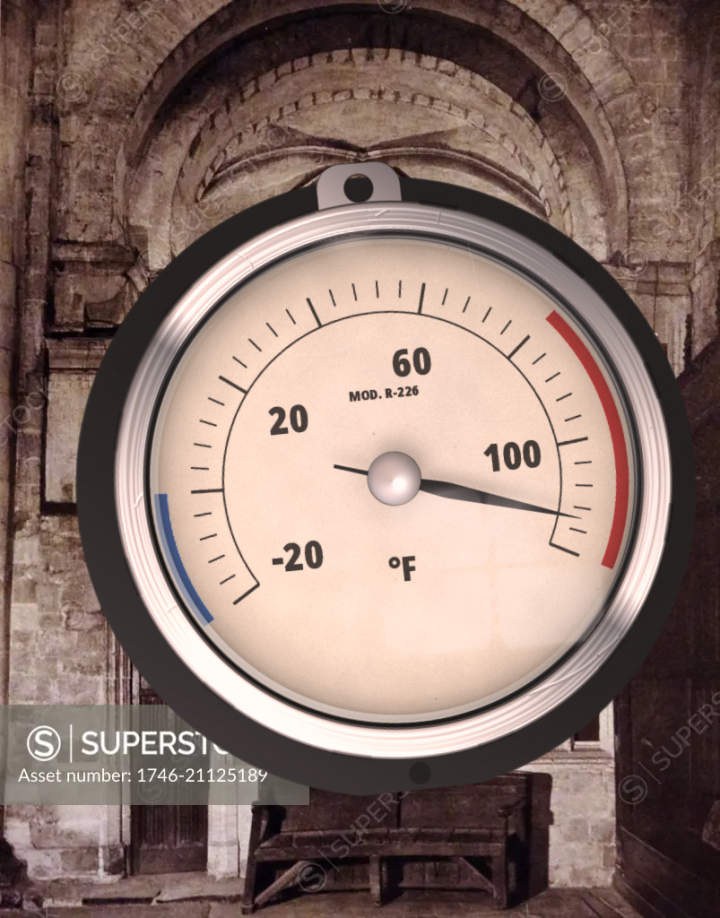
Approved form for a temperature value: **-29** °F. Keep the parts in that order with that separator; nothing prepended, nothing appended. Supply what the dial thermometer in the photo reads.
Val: **114** °F
